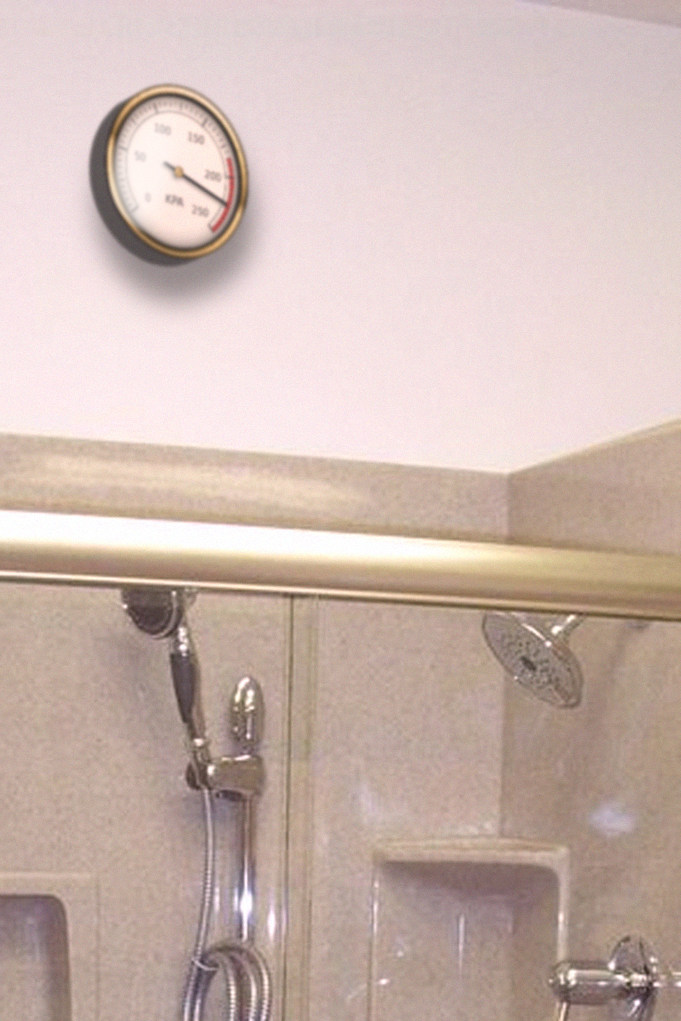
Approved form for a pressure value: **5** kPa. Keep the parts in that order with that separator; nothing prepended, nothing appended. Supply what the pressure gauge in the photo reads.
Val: **225** kPa
